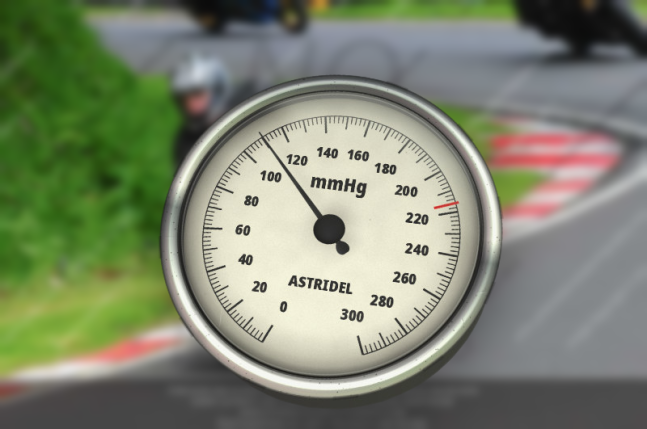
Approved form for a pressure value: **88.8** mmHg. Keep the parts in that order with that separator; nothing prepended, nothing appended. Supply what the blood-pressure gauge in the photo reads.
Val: **110** mmHg
